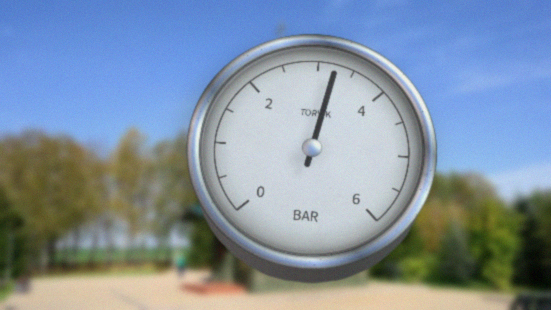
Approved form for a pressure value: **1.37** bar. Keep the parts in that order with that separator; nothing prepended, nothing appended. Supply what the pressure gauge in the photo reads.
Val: **3.25** bar
